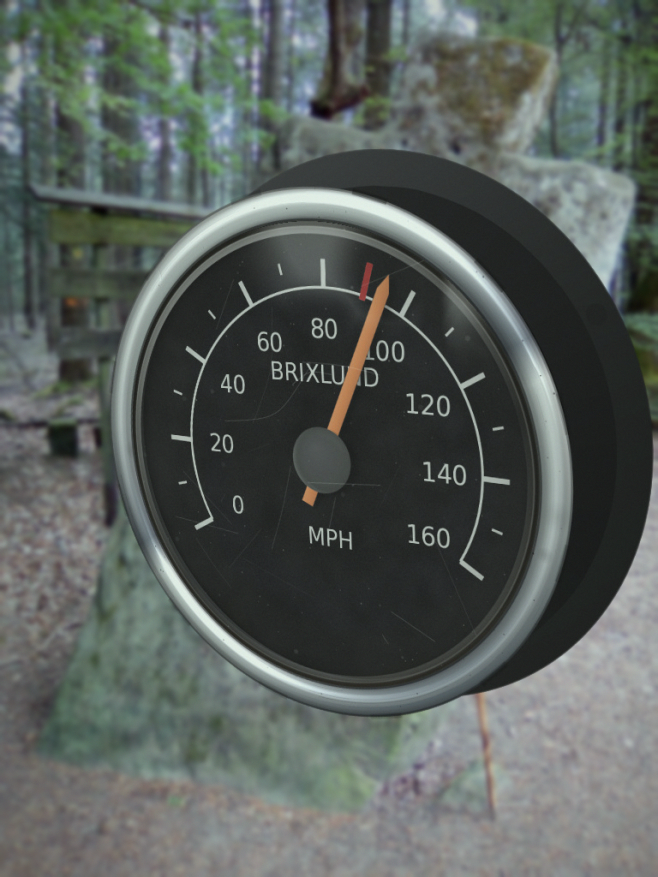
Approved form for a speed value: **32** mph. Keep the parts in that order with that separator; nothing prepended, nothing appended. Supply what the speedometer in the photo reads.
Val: **95** mph
